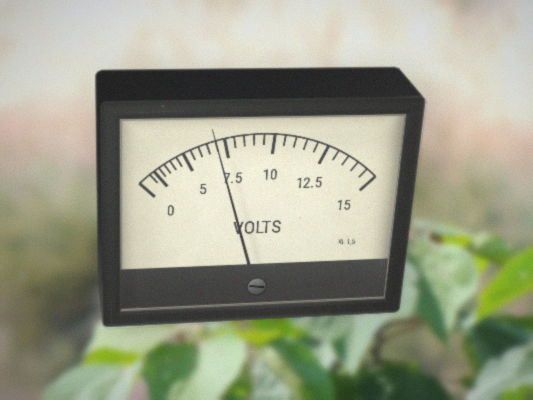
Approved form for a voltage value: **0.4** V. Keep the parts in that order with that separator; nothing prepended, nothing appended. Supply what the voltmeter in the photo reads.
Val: **7** V
